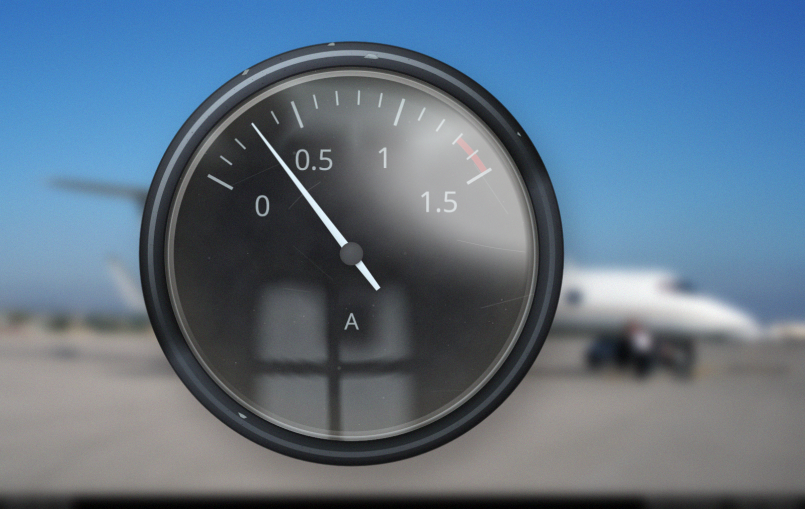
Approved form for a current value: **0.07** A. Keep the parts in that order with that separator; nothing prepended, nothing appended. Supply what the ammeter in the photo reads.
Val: **0.3** A
